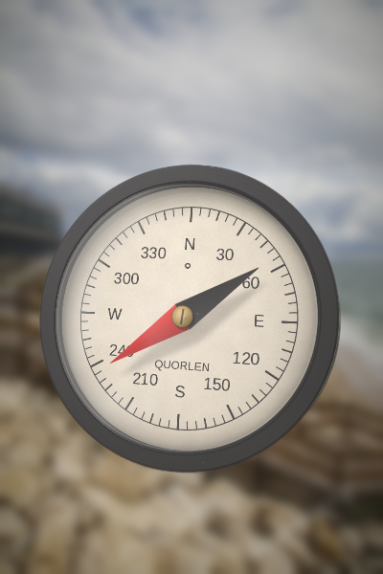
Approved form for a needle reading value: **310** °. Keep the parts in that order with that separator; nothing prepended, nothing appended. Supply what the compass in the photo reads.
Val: **235** °
